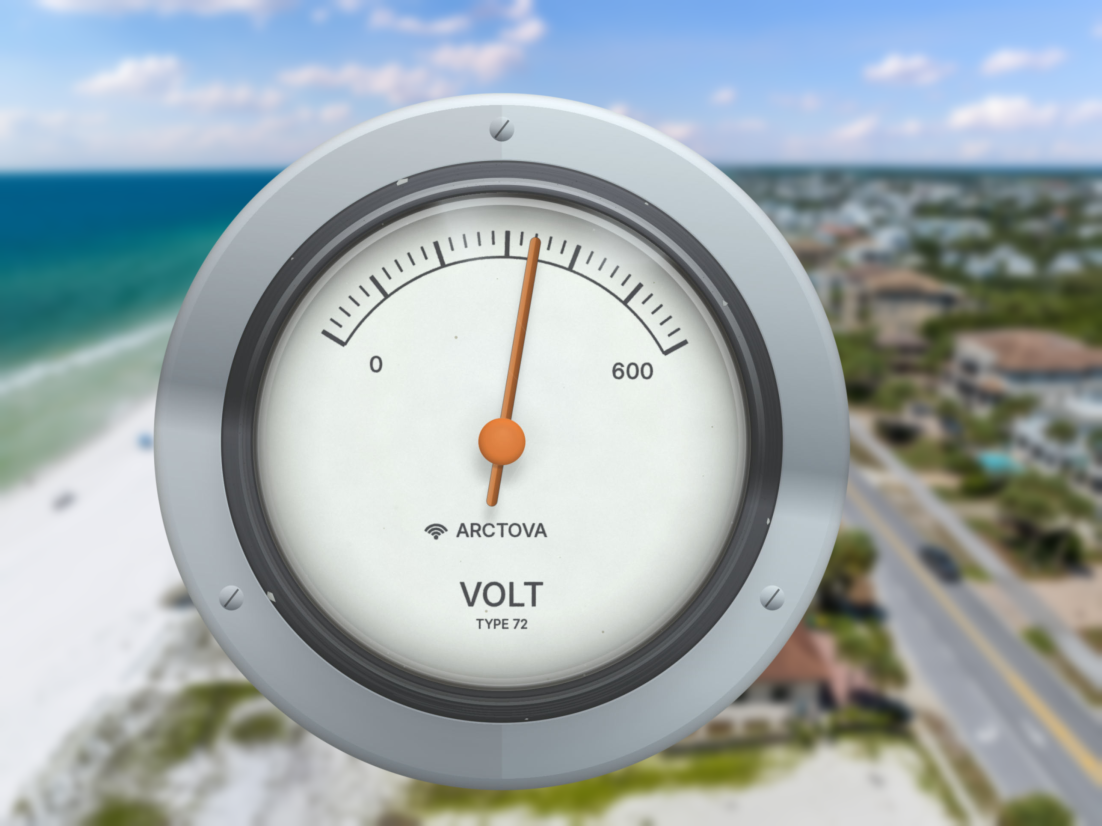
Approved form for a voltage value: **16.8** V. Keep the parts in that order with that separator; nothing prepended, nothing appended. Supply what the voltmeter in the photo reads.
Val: **340** V
